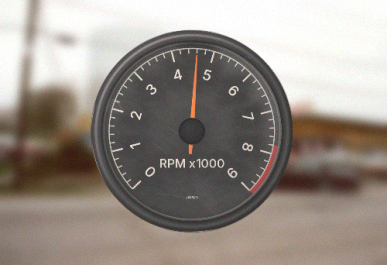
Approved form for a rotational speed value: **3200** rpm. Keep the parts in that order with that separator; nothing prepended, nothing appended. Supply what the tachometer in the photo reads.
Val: **4600** rpm
